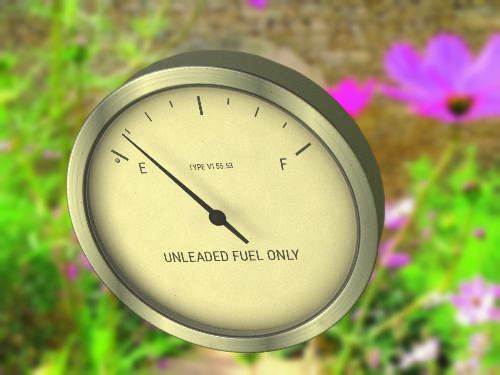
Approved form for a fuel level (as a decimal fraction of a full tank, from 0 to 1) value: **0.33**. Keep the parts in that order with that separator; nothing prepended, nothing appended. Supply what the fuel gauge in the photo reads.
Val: **0.125**
